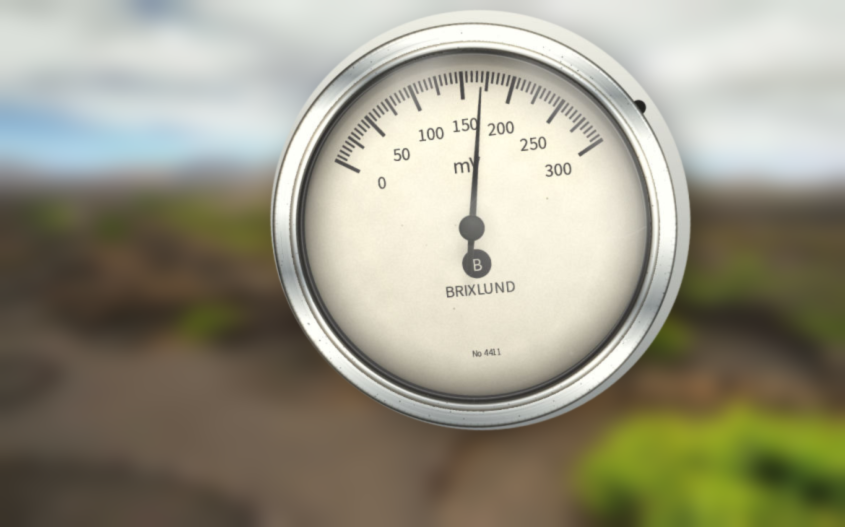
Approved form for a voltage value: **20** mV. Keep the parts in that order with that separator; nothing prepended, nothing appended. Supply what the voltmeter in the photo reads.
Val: **170** mV
